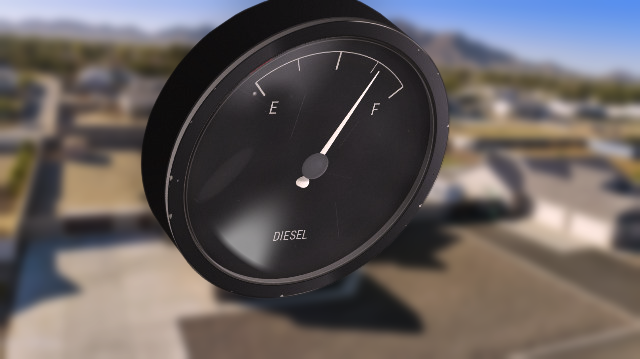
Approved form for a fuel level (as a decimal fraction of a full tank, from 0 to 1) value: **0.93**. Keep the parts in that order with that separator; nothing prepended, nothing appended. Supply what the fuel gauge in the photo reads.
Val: **0.75**
